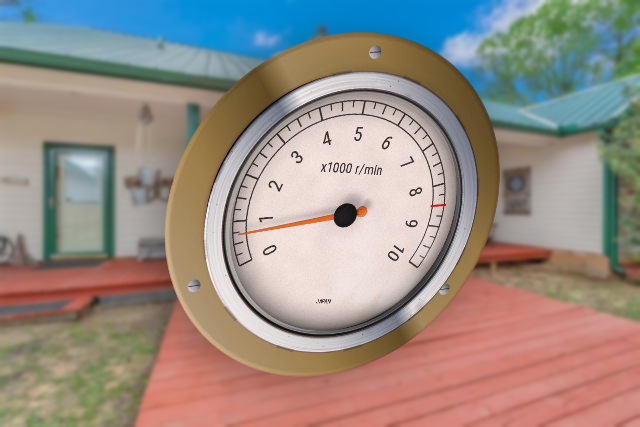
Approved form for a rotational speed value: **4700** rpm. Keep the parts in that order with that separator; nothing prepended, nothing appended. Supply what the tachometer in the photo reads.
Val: **750** rpm
